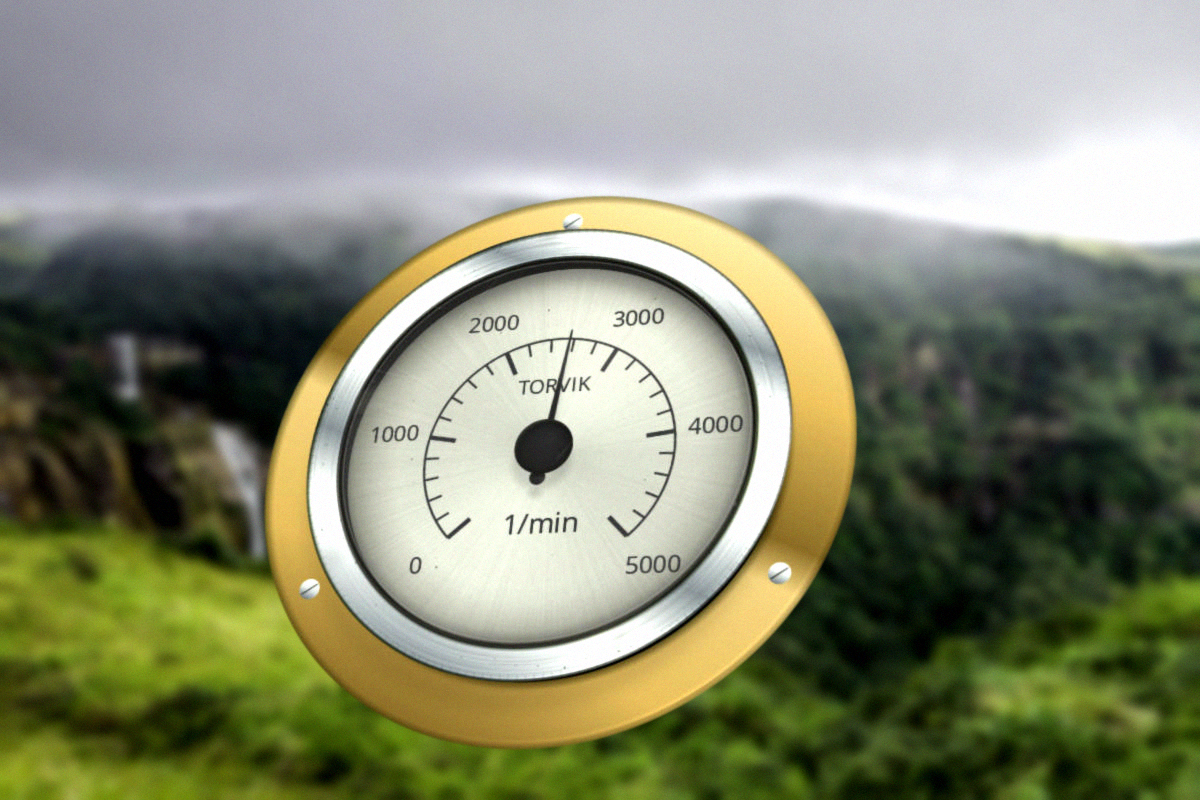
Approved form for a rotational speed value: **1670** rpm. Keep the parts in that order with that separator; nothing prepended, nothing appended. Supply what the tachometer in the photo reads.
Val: **2600** rpm
